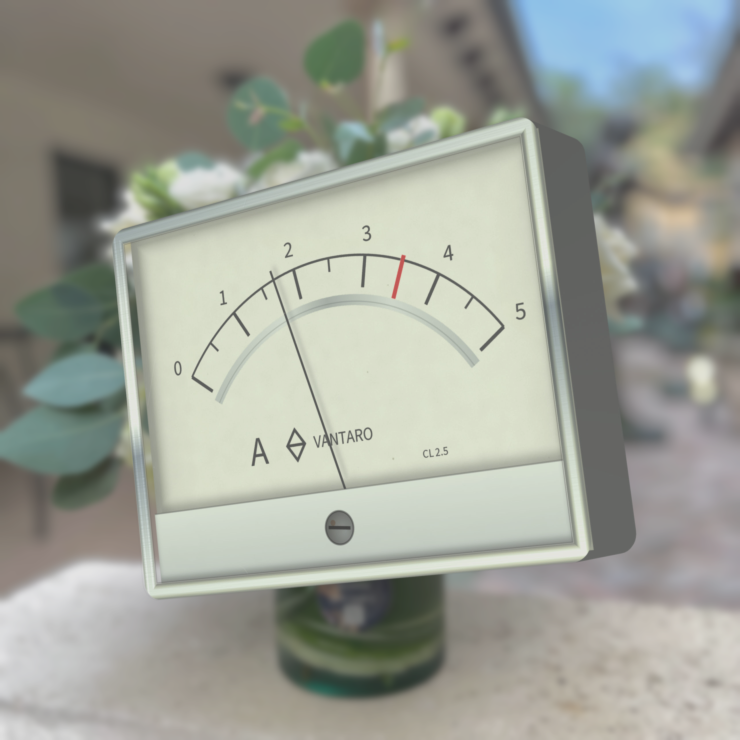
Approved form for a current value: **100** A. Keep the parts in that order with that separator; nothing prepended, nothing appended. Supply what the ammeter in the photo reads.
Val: **1.75** A
